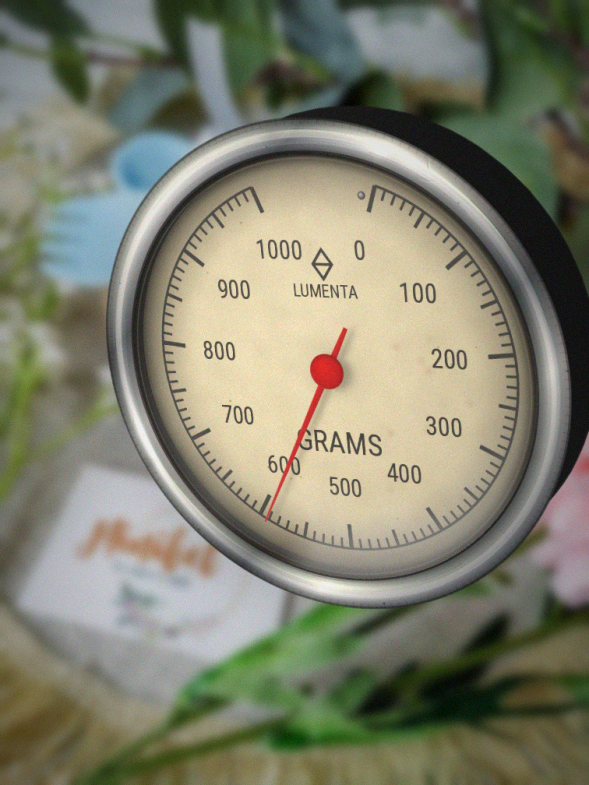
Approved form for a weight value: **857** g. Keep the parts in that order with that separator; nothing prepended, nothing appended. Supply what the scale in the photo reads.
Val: **590** g
